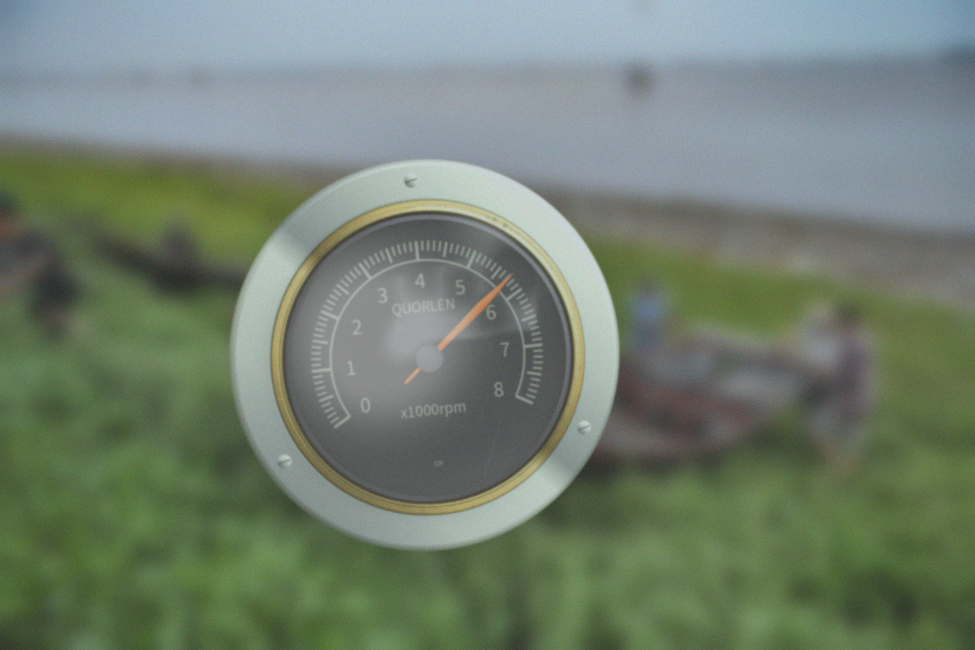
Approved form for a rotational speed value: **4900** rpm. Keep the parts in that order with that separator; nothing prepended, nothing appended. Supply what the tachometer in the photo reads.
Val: **5700** rpm
